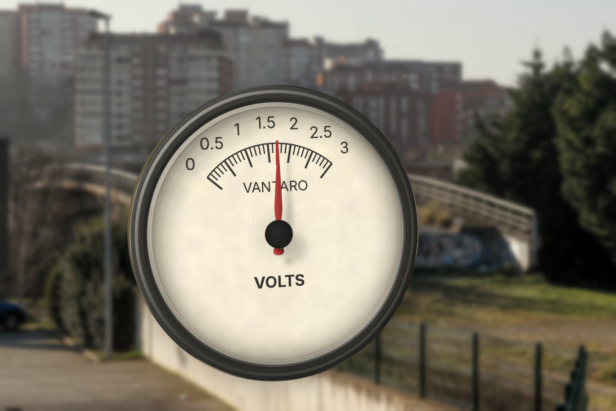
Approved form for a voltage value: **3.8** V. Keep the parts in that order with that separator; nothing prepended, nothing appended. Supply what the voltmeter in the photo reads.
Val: **1.7** V
